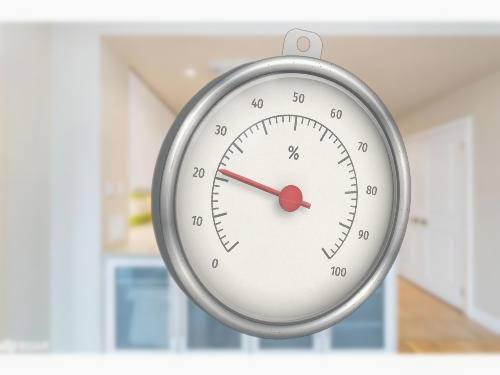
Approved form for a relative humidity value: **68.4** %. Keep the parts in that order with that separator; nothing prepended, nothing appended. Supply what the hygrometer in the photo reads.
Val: **22** %
